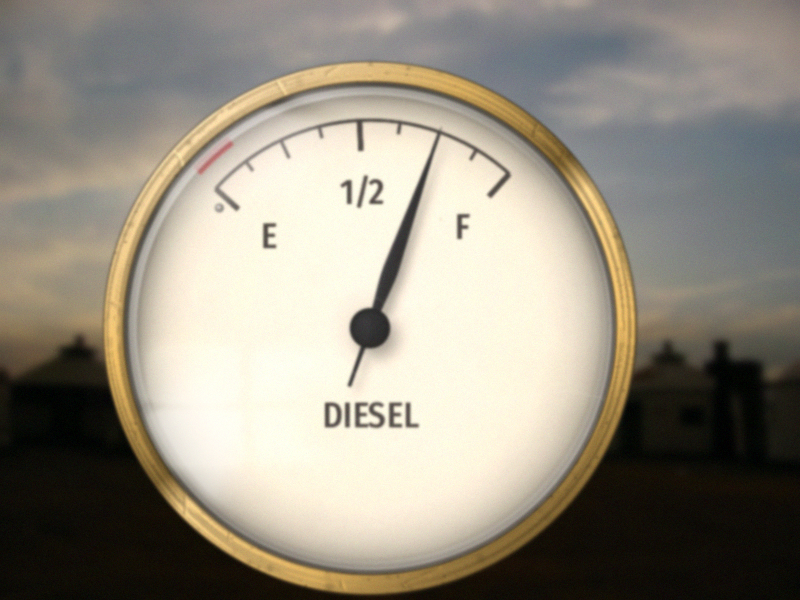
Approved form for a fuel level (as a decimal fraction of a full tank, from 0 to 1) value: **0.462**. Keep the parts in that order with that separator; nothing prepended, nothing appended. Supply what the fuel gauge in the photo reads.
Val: **0.75**
